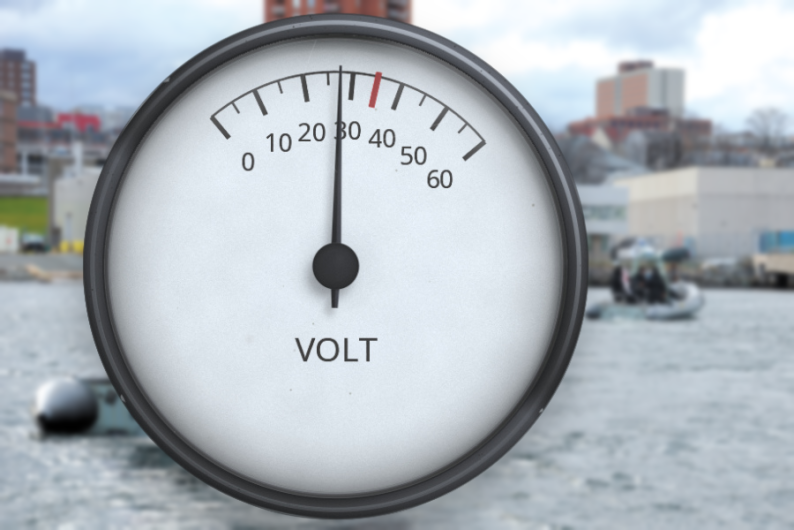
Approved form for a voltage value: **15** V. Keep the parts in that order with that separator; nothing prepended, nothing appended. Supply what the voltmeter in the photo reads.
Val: **27.5** V
